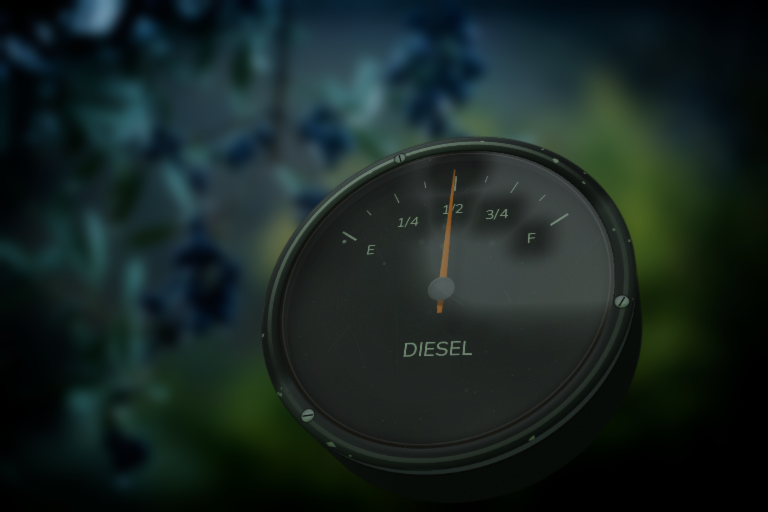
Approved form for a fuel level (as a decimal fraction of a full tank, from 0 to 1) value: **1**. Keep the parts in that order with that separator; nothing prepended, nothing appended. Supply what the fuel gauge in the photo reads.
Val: **0.5**
